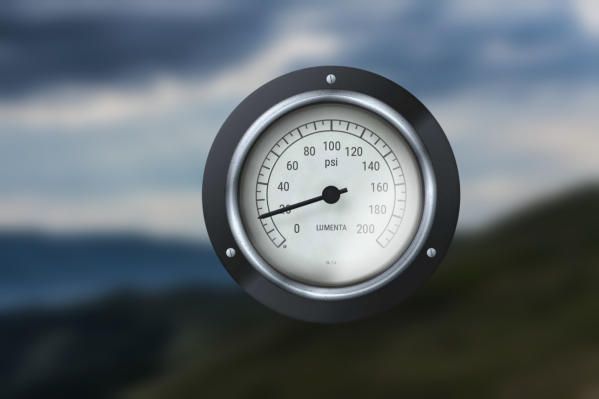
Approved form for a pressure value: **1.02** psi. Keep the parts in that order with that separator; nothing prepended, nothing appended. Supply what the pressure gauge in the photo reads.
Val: **20** psi
